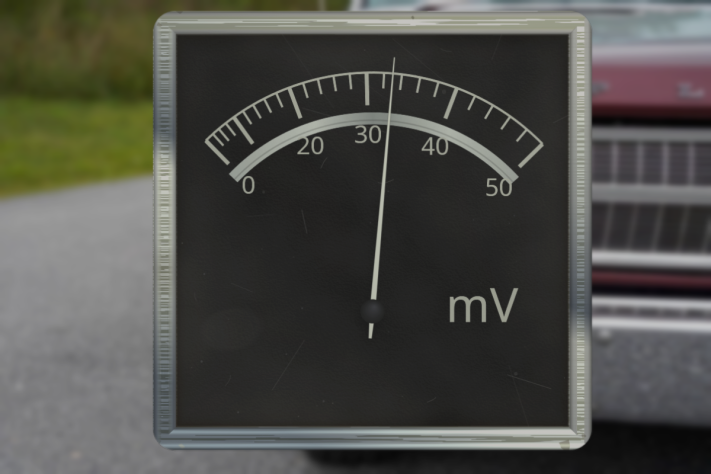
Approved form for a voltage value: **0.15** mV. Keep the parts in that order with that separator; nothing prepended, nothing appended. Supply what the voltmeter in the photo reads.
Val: **33** mV
